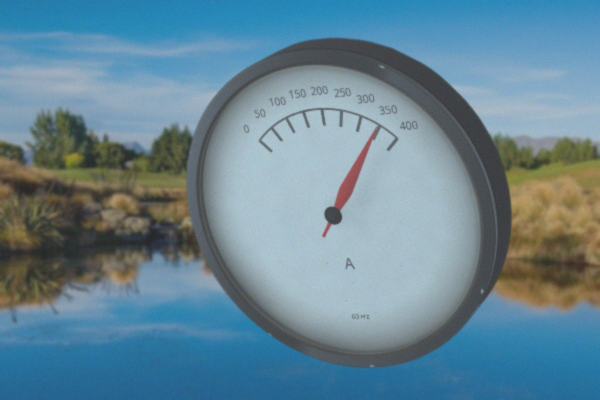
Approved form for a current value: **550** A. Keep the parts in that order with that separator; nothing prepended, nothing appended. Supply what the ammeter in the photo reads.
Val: **350** A
